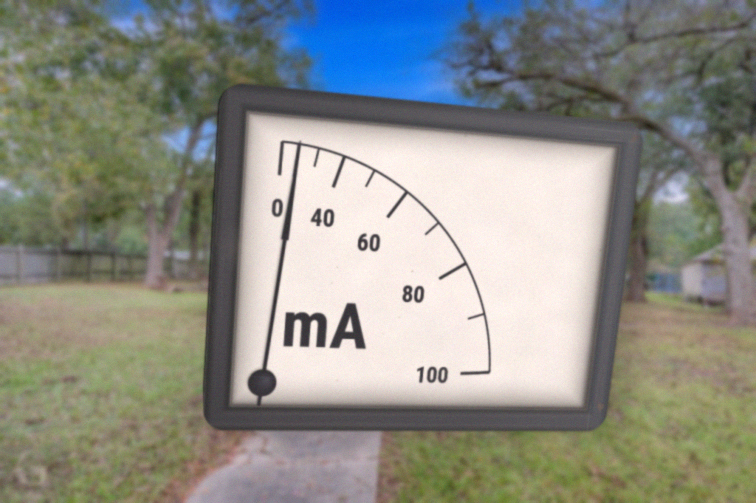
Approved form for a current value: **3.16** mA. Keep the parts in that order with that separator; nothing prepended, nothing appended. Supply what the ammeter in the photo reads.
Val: **20** mA
